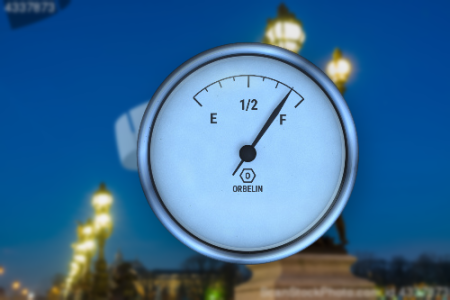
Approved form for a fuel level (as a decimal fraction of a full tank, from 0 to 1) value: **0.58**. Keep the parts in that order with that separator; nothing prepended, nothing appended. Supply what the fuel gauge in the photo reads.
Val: **0.875**
